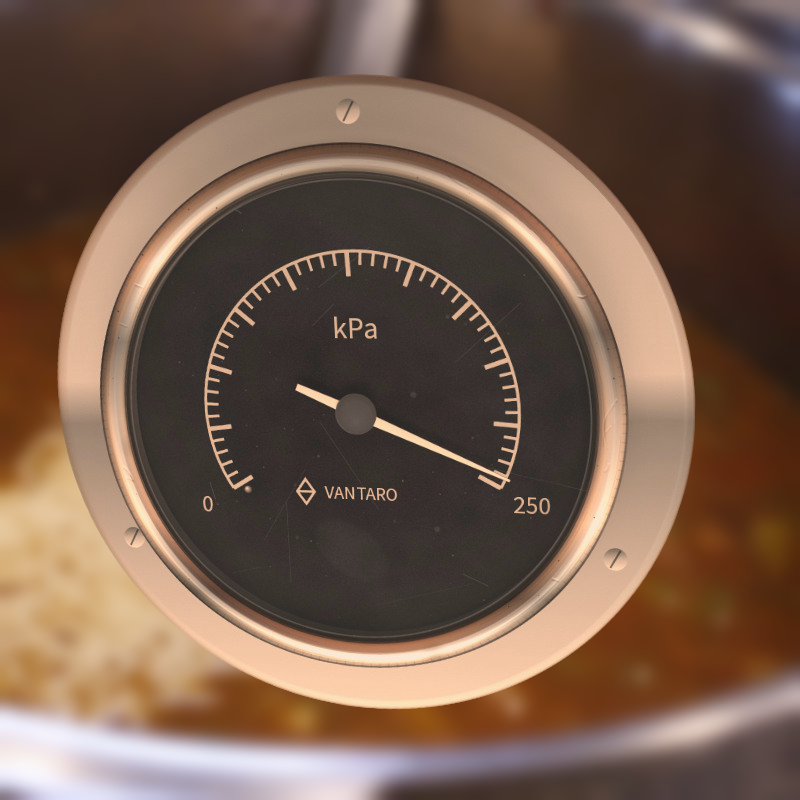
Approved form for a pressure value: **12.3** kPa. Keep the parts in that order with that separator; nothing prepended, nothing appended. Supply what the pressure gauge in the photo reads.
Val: **245** kPa
